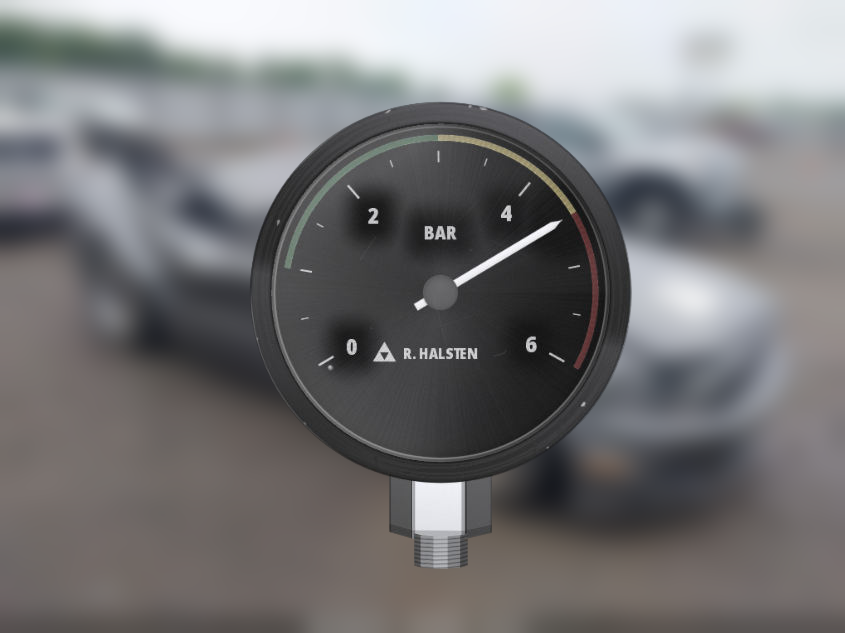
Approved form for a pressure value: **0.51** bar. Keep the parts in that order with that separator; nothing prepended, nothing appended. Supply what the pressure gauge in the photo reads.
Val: **4.5** bar
